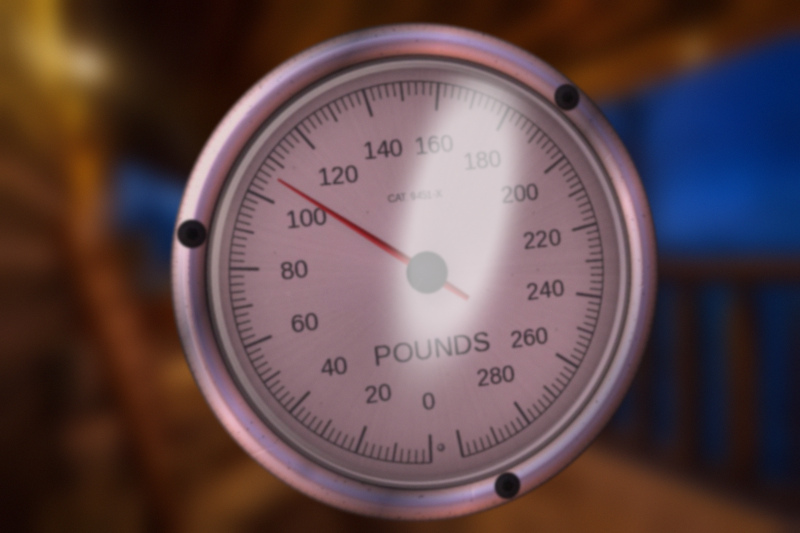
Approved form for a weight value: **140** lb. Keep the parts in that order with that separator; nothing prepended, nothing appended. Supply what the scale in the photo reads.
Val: **106** lb
